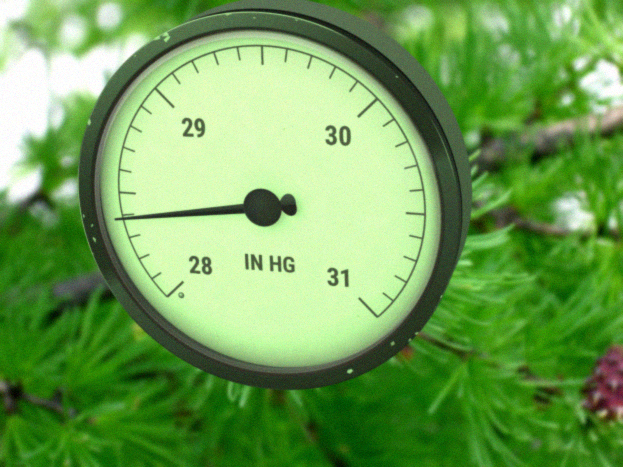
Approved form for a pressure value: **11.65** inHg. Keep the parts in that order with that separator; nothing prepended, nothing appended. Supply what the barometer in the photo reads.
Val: **28.4** inHg
